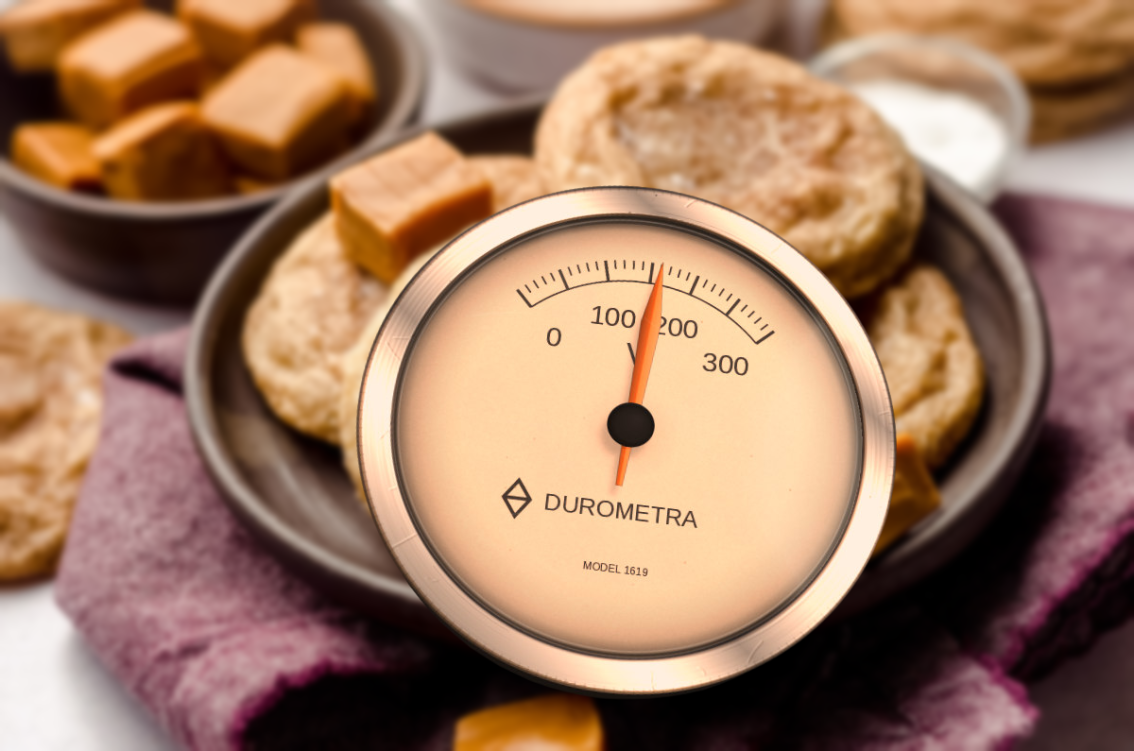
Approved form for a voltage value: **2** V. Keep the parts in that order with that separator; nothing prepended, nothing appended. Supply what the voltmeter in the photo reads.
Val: **160** V
